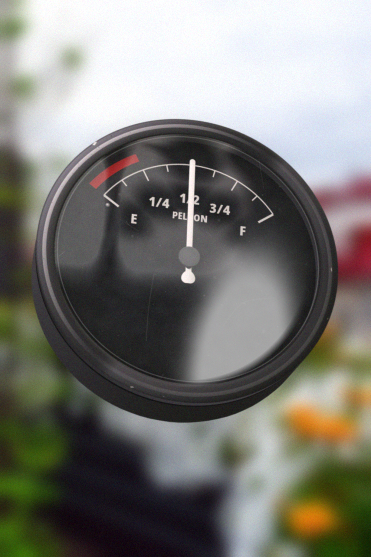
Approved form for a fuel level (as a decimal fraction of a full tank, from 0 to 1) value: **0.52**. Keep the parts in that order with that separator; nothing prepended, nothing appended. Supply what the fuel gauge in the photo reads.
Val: **0.5**
